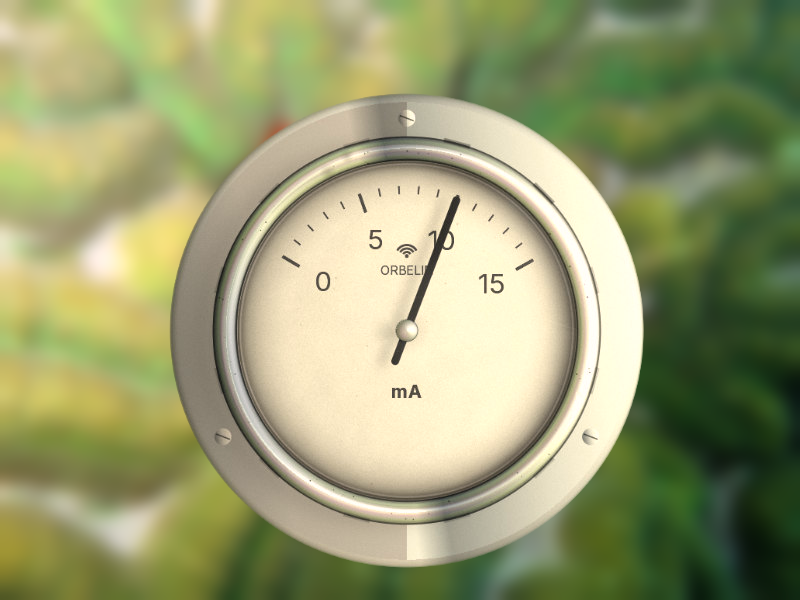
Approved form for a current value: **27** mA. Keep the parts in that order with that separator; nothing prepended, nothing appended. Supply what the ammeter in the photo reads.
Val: **10** mA
